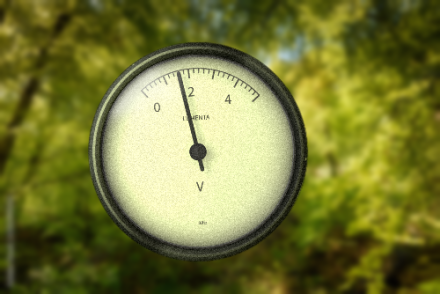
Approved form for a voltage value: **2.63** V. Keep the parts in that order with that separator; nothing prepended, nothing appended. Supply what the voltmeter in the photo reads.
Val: **1.6** V
